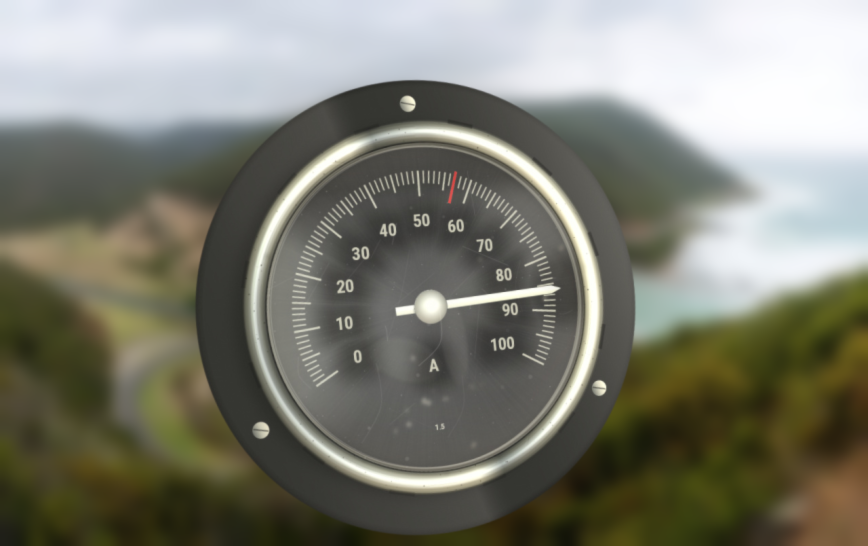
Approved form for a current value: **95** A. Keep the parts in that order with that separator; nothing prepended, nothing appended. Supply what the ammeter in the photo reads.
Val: **86** A
